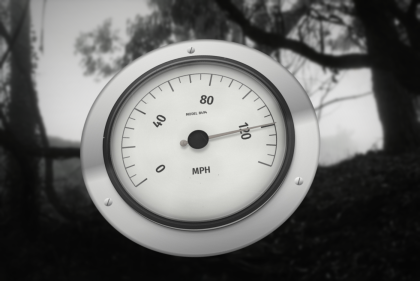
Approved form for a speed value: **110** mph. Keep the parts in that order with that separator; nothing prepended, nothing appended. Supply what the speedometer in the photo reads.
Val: **120** mph
